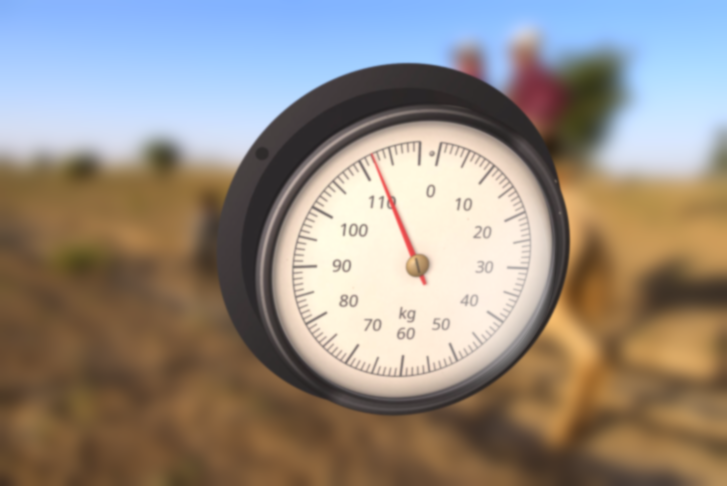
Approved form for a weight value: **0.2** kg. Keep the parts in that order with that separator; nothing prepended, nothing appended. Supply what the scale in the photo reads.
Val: **112** kg
